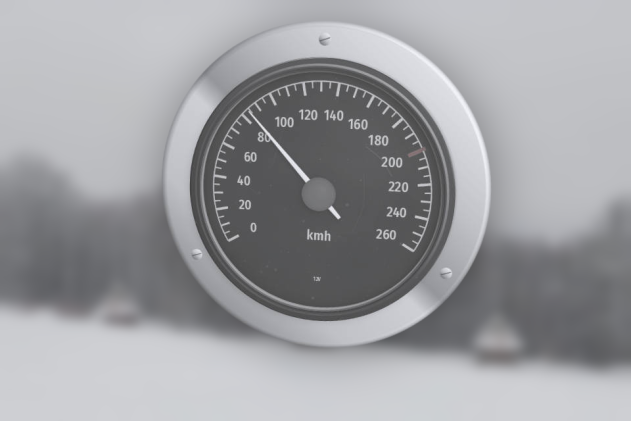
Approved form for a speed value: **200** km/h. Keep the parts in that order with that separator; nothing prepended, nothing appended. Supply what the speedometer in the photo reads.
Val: **85** km/h
